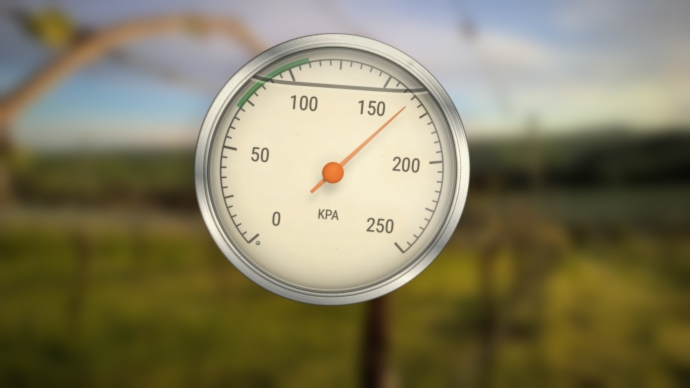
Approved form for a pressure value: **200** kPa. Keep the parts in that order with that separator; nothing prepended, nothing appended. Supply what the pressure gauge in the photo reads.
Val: **165** kPa
